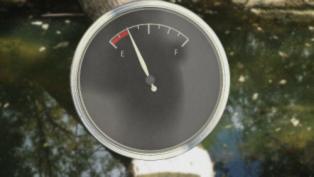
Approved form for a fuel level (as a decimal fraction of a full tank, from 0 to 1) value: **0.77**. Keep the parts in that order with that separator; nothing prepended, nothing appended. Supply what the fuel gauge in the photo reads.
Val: **0.25**
